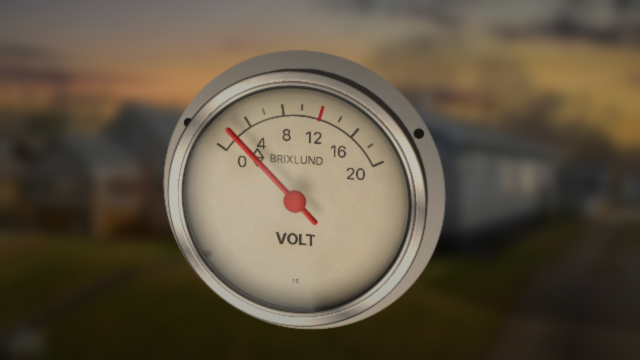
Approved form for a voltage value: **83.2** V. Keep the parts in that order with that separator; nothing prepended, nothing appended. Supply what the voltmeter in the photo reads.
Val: **2** V
